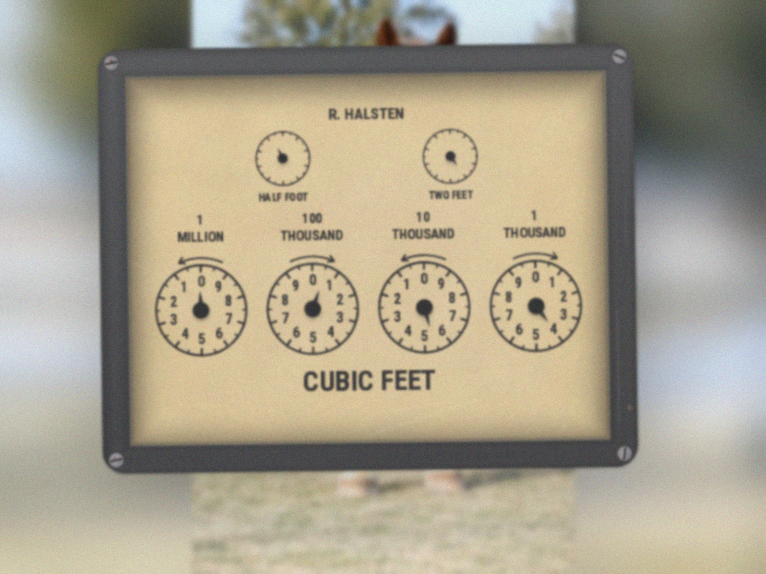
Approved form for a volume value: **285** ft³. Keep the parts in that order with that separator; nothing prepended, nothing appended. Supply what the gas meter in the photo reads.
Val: **5400** ft³
